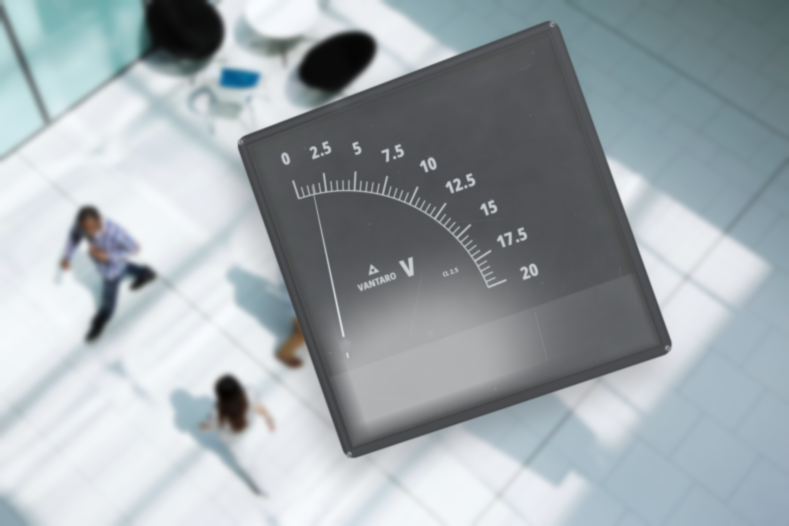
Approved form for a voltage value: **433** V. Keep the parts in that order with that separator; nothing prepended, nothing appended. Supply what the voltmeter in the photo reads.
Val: **1.5** V
